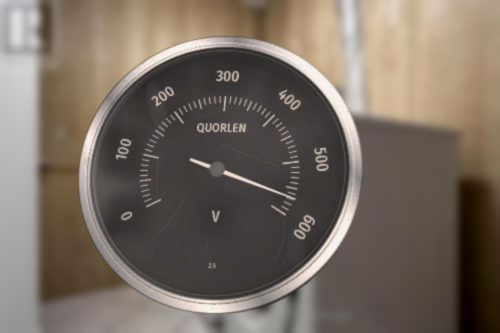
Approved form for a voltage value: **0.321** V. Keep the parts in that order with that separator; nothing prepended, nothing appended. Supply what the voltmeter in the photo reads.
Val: **570** V
